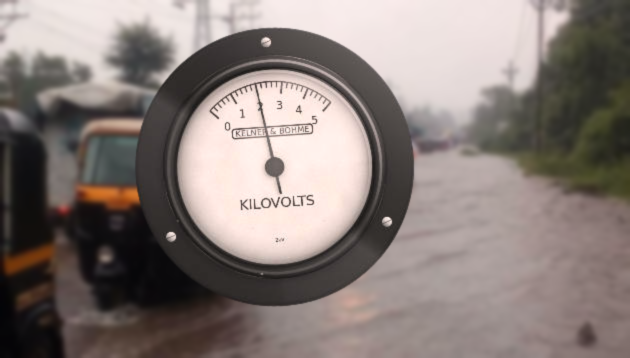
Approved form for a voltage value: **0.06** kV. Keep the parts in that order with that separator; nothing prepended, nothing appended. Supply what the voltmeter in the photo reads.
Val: **2** kV
